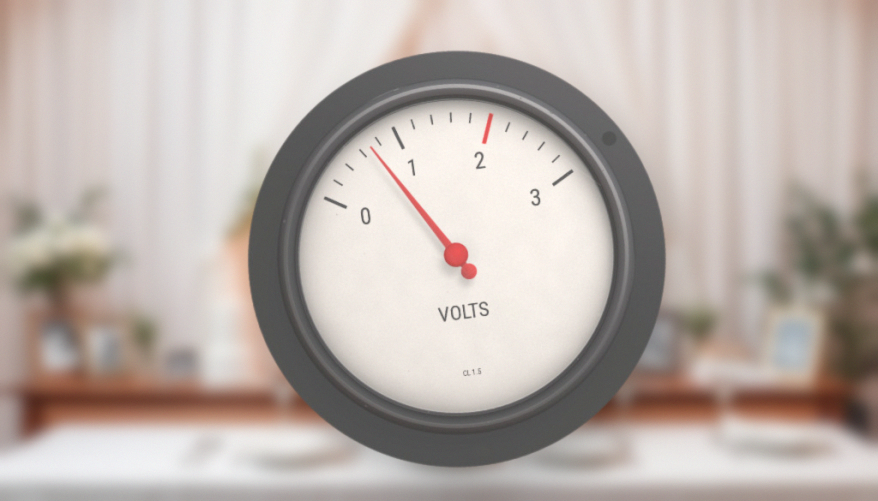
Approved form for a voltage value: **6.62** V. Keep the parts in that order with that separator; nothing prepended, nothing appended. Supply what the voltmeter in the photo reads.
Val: **0.7** V
